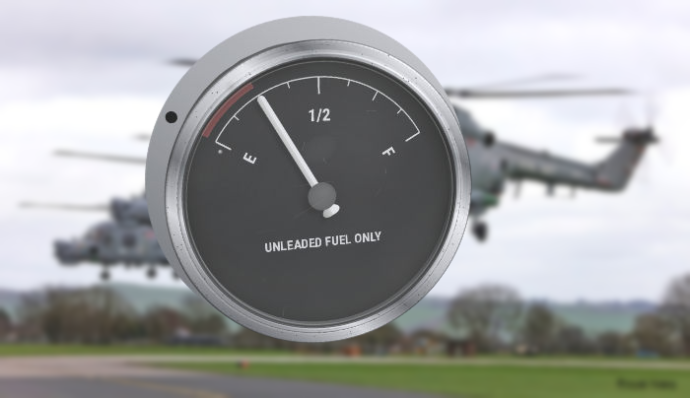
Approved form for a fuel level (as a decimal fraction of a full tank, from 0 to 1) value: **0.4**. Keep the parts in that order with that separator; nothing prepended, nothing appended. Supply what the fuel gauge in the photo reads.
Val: **0.25**
